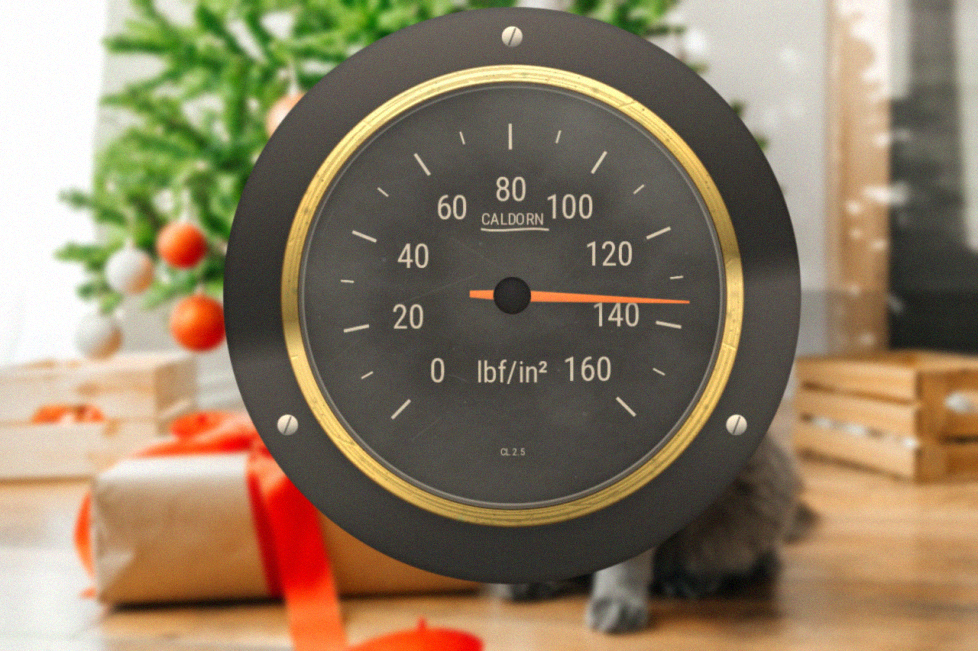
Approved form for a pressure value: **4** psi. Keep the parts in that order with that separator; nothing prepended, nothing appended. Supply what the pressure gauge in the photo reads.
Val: **135** psi
